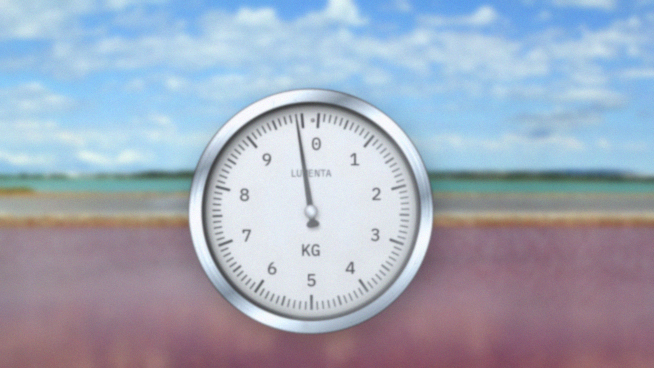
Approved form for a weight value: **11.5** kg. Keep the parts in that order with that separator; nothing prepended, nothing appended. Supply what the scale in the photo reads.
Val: **9.9** kg
